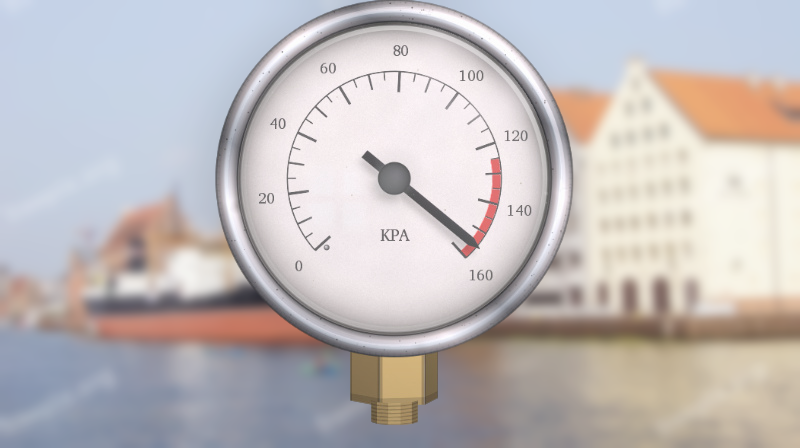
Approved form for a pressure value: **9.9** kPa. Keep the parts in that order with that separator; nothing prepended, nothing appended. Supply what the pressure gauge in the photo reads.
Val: **155** kPa
